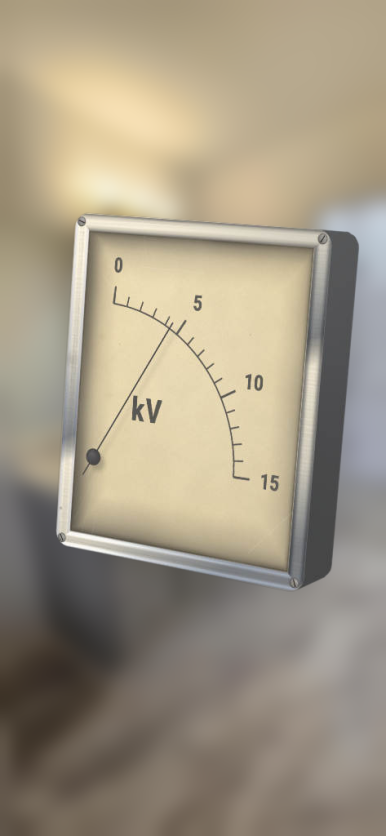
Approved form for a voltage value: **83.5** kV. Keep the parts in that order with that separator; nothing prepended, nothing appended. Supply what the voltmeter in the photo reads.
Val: **4.5** kV
